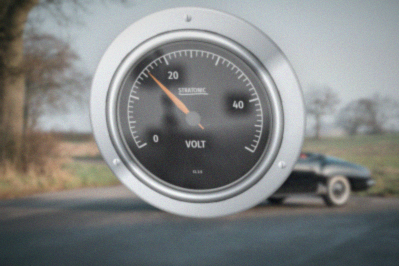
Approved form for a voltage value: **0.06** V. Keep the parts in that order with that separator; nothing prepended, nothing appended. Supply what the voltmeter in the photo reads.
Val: **16** V
